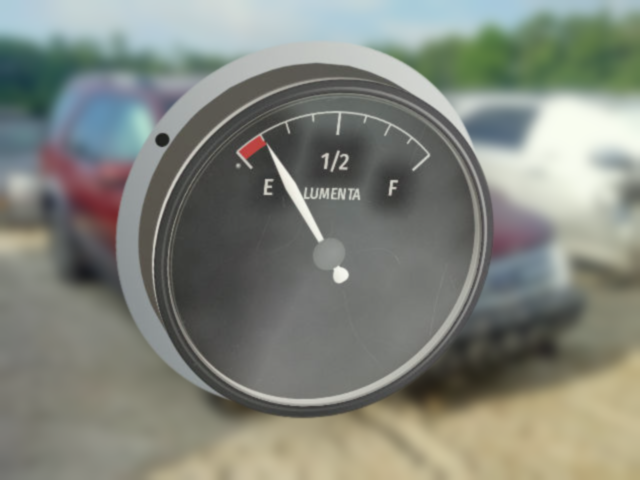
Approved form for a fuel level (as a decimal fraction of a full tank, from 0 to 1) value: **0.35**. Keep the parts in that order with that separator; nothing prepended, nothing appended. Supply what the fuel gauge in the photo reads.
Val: **0.125**
